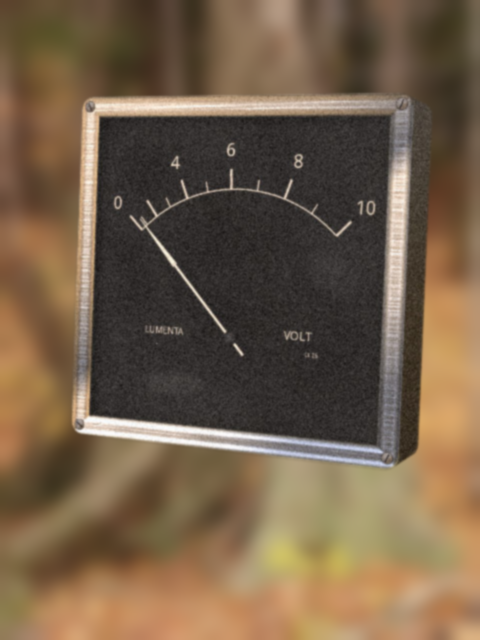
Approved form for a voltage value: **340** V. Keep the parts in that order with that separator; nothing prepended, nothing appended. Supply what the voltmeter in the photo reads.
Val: **1** V
